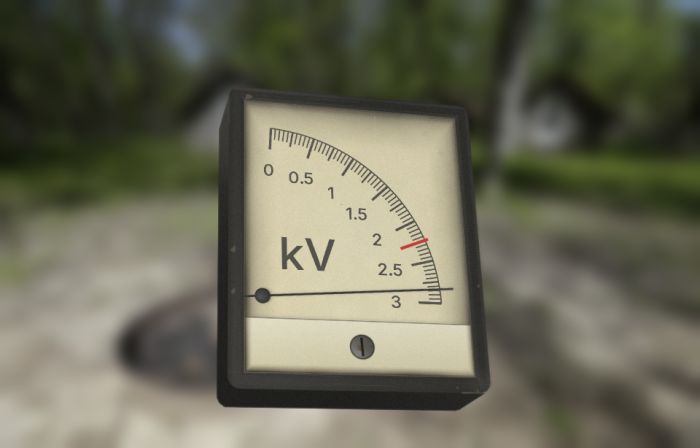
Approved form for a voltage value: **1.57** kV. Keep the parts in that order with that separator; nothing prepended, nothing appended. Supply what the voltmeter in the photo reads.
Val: **2.85** kV
